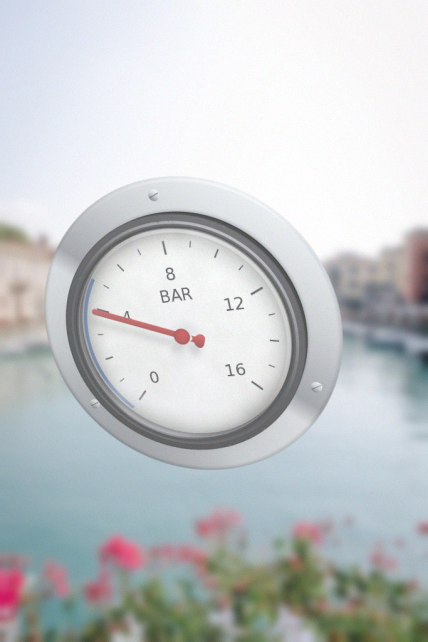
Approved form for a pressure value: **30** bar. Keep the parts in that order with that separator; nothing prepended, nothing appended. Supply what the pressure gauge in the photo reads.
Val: **4** bar
